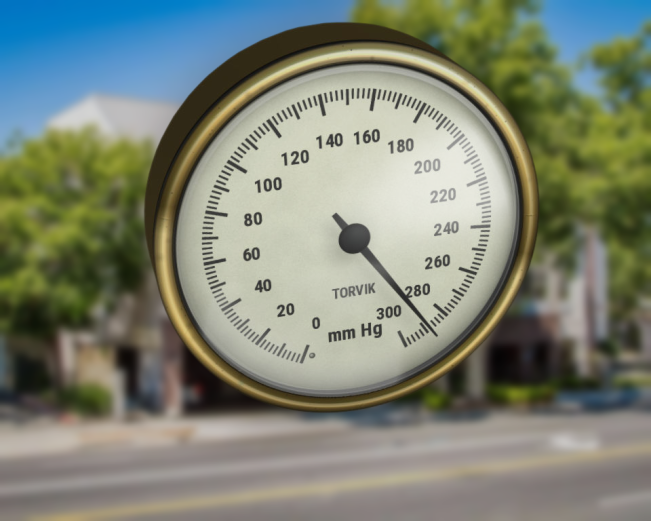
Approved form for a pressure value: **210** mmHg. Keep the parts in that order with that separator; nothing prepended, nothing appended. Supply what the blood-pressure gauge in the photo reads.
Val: **288** mmHg
